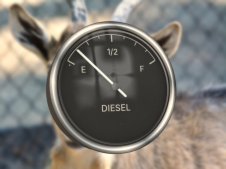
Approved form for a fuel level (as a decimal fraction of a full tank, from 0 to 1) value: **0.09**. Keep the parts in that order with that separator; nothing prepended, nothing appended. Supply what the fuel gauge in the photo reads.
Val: **0.125**
